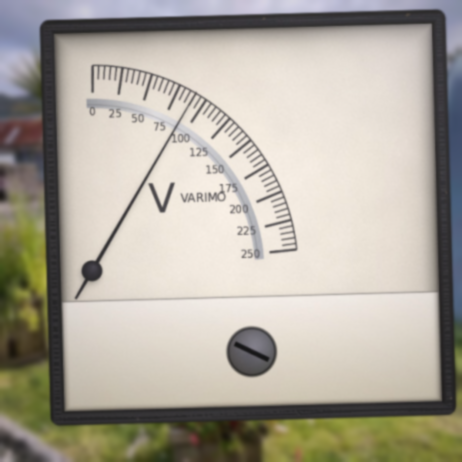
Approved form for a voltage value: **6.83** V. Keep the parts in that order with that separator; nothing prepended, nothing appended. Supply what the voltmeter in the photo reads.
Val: **90** V
